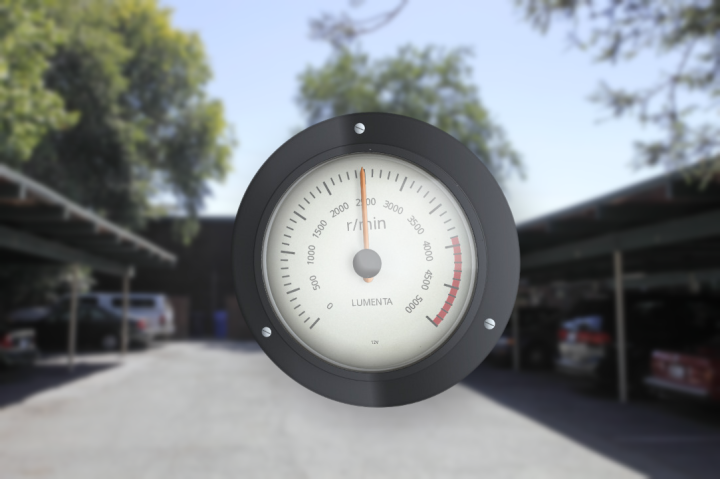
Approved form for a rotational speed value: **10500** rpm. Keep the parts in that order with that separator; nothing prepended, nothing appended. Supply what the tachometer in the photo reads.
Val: **2500** rpm
